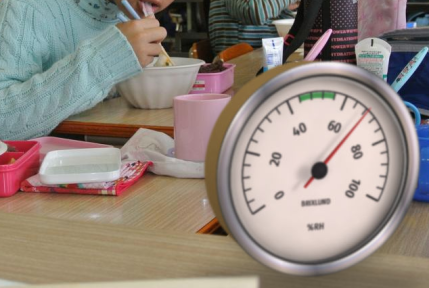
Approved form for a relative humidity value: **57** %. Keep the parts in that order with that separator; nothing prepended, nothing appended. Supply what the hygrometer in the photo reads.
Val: **68** %
